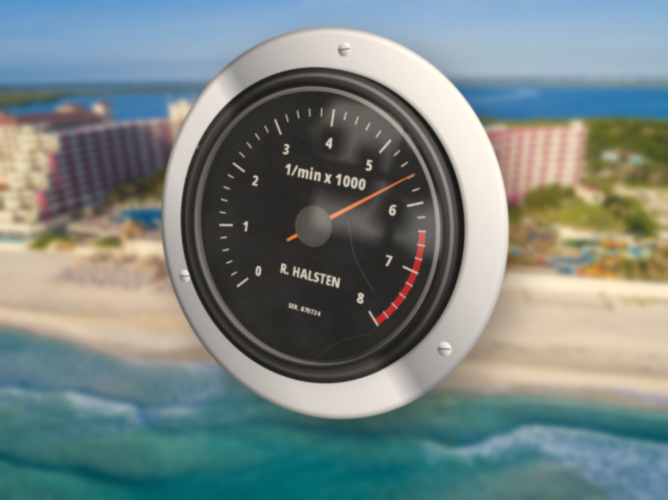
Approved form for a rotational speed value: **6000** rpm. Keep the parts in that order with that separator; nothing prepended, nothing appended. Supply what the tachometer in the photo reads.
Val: **5600** rpm
